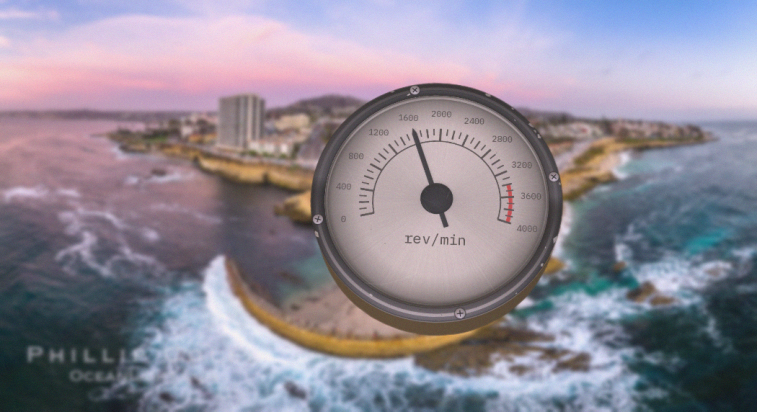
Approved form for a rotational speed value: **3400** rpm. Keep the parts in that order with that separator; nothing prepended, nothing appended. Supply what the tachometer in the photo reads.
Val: **1600** rpm
